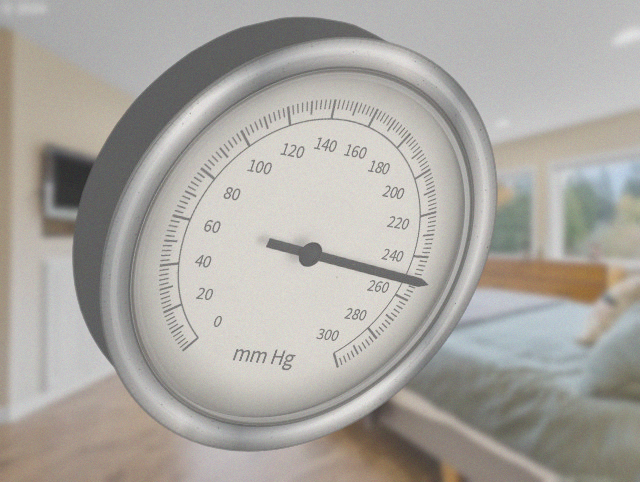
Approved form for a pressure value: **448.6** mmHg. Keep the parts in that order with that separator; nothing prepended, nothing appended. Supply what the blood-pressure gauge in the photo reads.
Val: **250** mmHg
